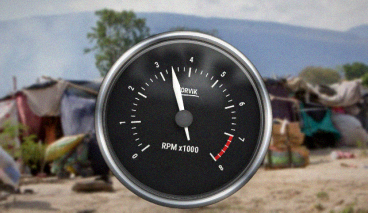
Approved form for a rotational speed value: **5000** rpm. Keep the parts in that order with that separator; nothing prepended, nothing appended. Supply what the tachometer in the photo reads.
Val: **3400** rpm
